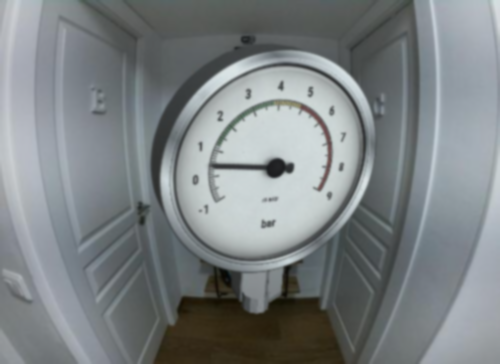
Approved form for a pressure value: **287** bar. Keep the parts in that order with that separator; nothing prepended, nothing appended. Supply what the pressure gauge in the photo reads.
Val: **0.5** bar
